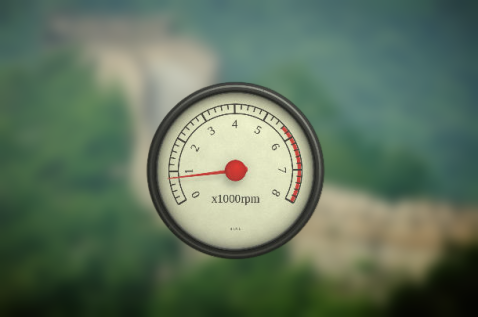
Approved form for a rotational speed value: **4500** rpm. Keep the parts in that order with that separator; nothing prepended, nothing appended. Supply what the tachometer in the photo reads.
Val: **800** rpm
